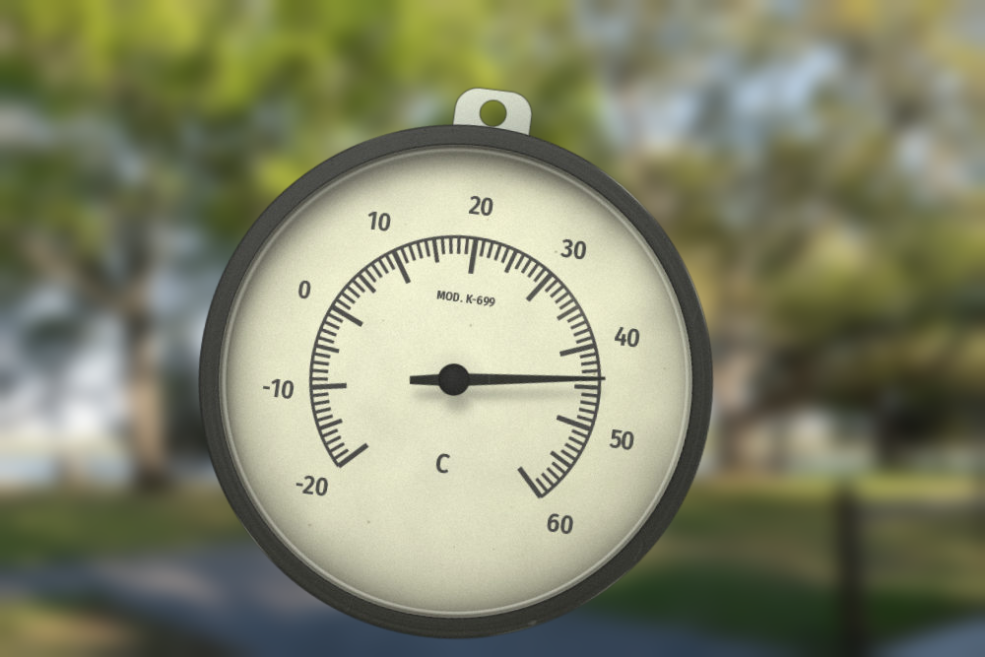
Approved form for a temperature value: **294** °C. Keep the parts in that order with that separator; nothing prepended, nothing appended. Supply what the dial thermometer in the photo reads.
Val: **44** °C
